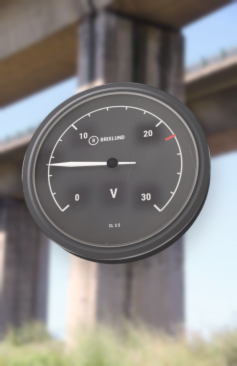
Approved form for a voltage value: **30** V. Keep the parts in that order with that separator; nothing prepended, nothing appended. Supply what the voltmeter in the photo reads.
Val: **5** V
